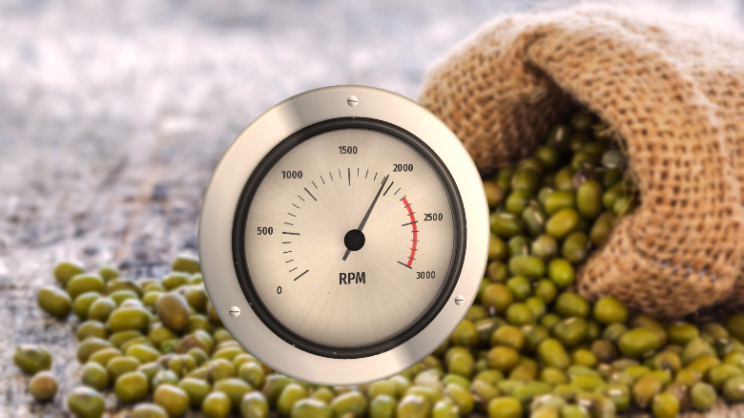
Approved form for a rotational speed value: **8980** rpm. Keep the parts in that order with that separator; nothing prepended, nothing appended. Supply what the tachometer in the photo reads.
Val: **1900** rpm
